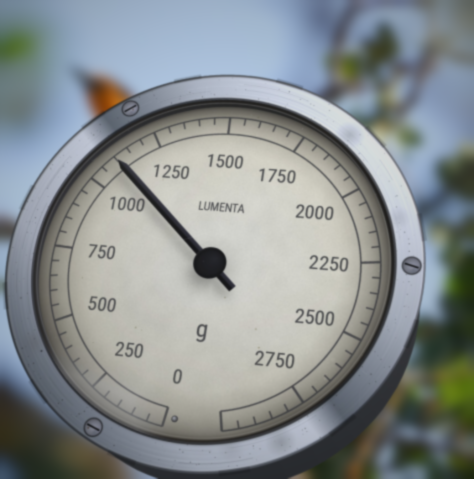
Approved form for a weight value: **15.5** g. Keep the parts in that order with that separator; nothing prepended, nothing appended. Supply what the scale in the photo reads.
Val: **1100** g
